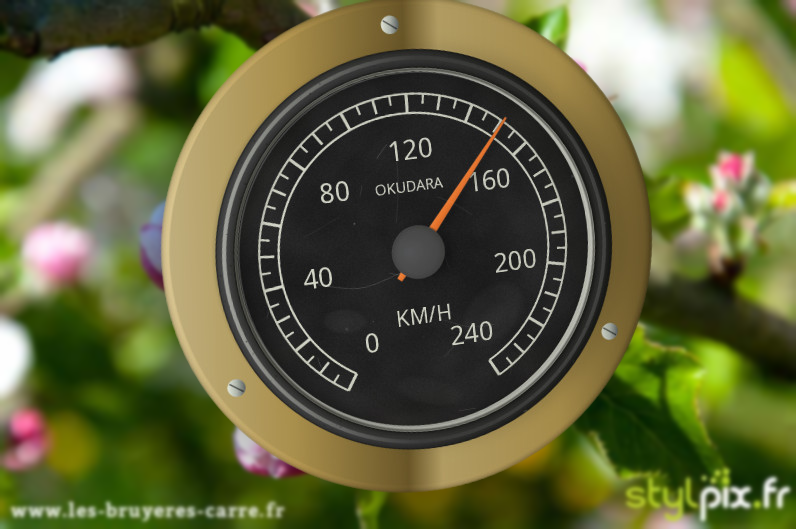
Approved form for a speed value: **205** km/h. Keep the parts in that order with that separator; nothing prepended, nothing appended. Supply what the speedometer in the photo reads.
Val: **150** km/h
